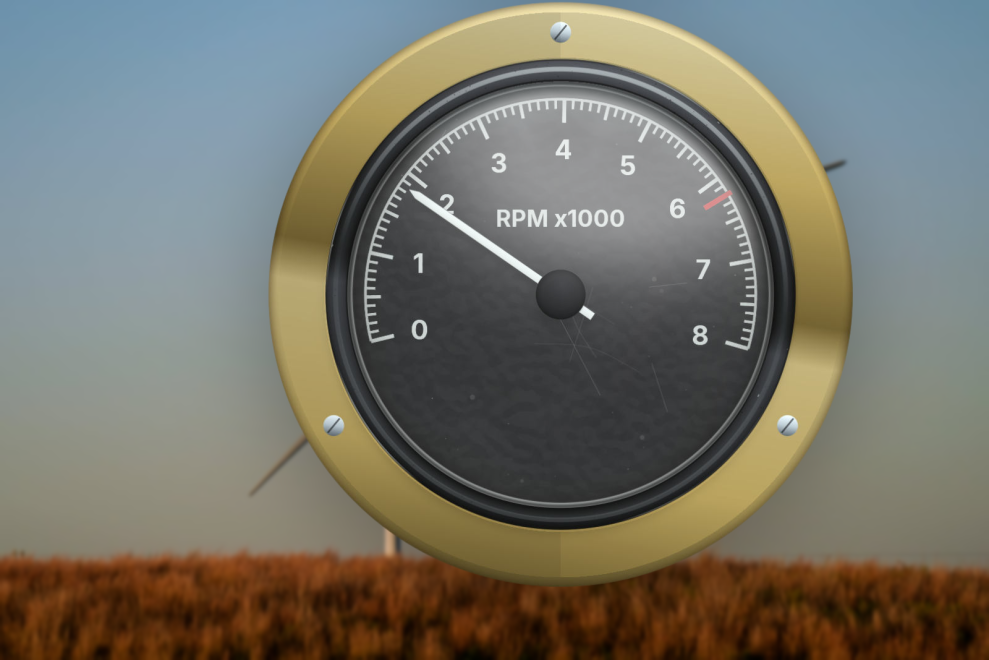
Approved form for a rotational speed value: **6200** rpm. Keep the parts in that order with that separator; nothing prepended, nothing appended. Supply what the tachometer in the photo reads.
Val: **1850** rpm
